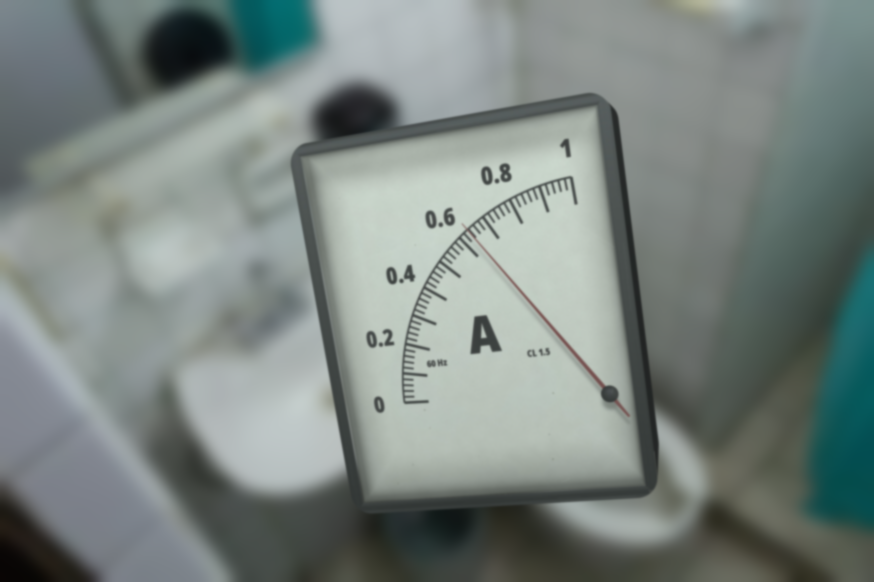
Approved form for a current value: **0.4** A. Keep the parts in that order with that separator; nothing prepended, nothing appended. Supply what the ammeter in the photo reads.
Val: **0.64** A
